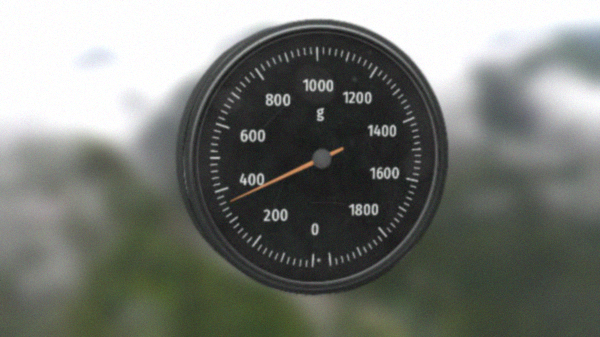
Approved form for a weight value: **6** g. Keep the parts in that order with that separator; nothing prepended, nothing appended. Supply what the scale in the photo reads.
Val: **360** g
